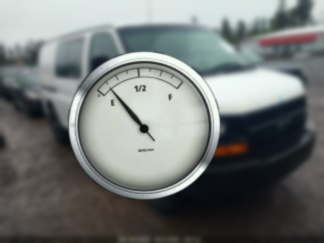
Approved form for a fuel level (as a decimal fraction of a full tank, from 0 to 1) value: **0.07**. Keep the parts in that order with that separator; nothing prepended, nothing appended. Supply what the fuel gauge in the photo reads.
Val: **0.125**
